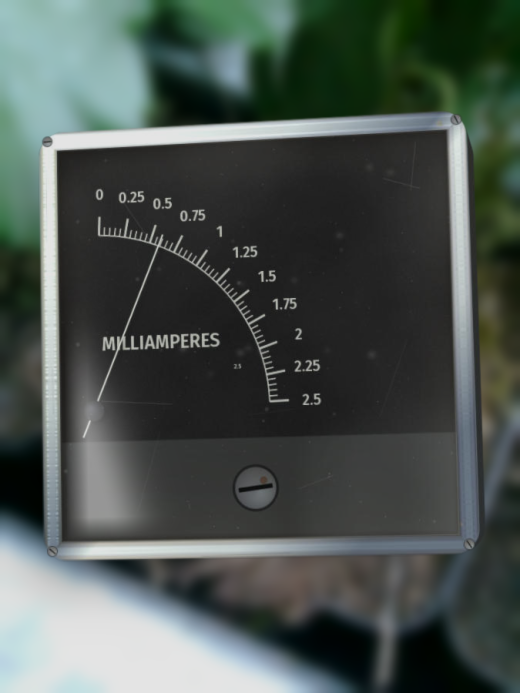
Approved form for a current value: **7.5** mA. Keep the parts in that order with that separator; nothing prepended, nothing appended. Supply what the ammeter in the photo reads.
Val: **0.6** mA
